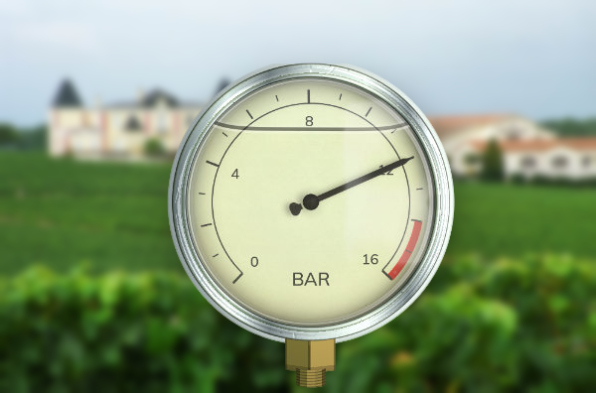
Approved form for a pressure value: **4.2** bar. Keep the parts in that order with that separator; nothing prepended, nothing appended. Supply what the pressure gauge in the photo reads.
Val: **12** bar
